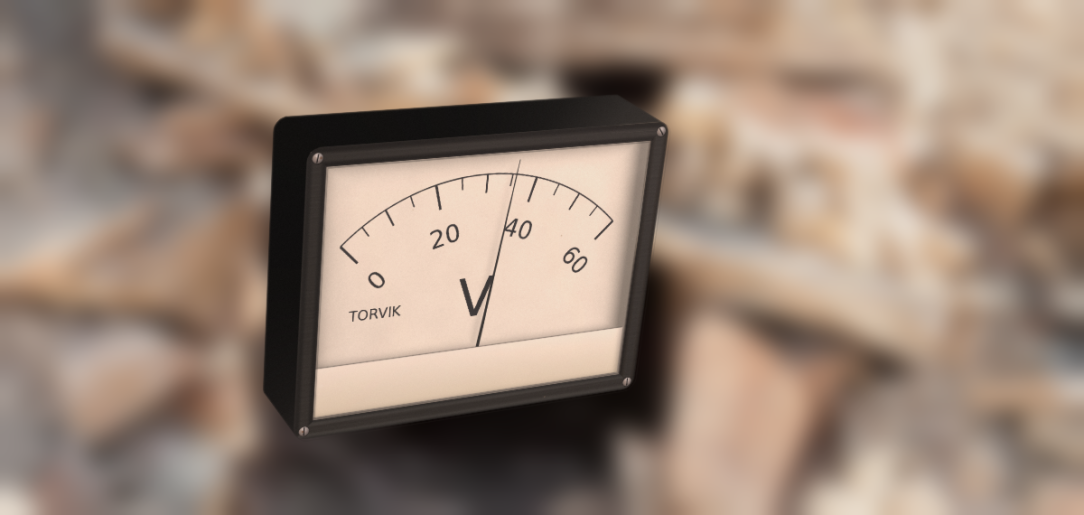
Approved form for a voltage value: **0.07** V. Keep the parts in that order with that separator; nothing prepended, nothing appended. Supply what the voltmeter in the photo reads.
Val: **35** V
